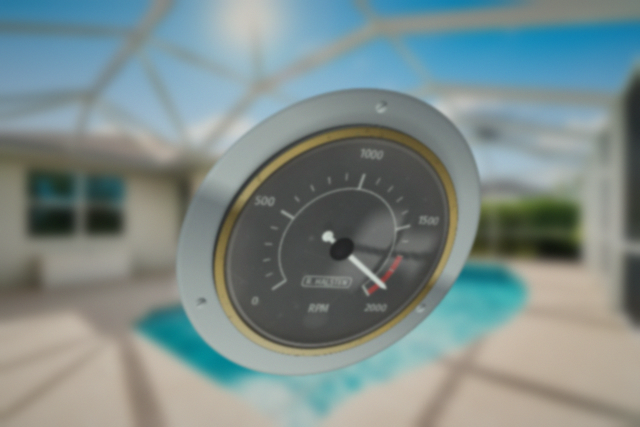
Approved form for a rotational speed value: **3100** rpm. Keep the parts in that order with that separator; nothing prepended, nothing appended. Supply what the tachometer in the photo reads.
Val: **1900** rpm
